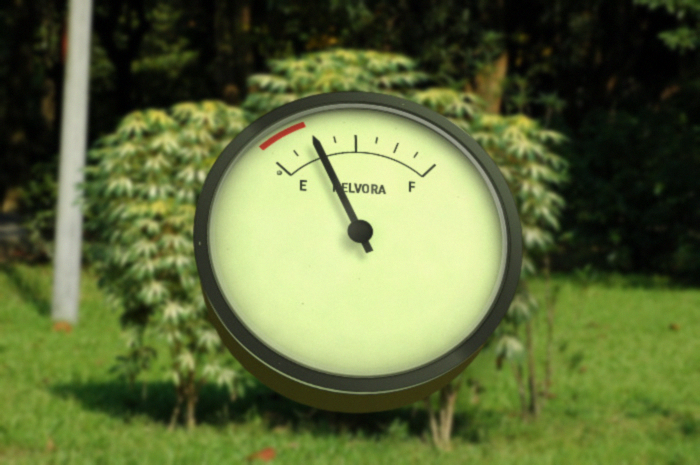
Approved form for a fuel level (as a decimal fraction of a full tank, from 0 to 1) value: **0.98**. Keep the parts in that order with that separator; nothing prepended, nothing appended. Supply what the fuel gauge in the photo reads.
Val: **0.25**
